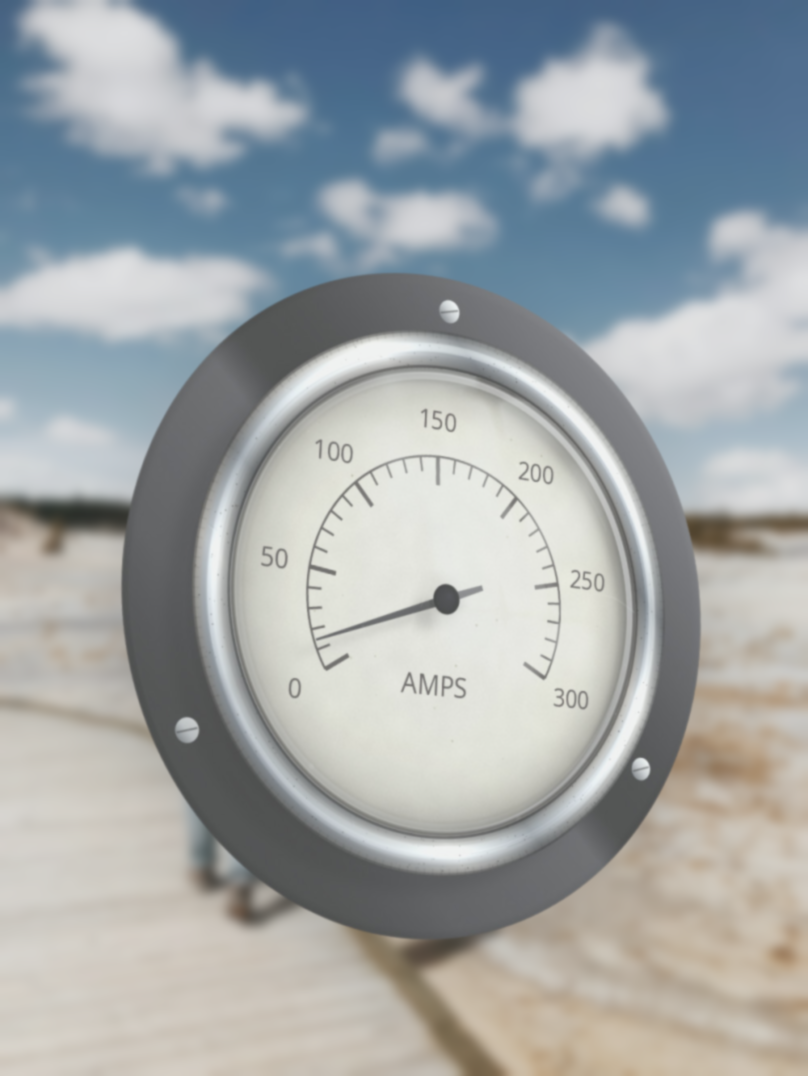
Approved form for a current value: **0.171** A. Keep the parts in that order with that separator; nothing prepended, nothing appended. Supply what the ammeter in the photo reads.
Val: **15** A
